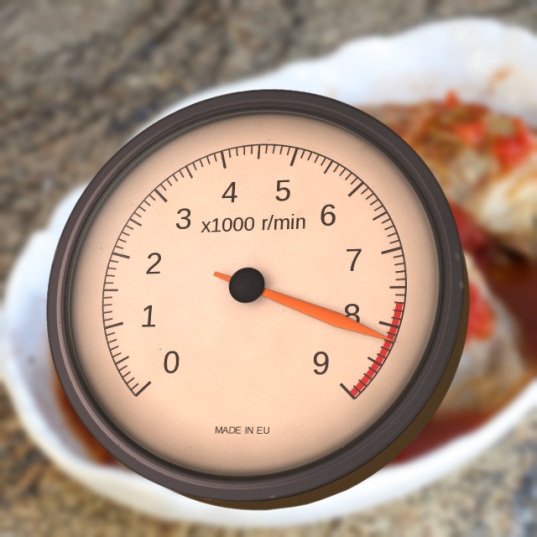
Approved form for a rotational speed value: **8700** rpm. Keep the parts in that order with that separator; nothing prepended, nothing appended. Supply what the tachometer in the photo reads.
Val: **8200** rpm
